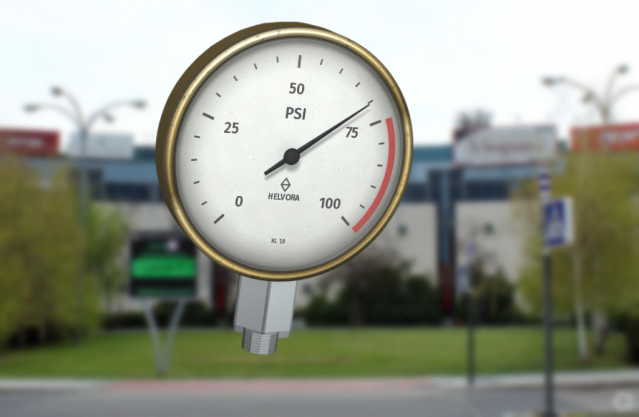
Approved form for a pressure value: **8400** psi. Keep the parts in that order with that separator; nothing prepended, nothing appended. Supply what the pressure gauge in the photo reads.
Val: **70** psi
